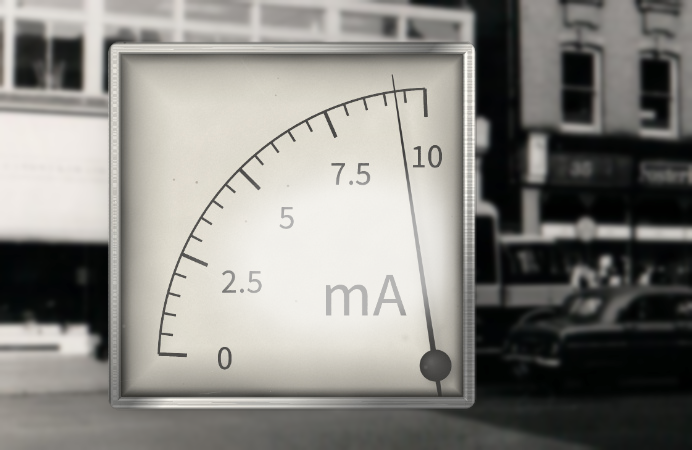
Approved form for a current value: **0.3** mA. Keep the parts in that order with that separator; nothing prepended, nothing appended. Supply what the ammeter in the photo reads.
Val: **9.25** mA
